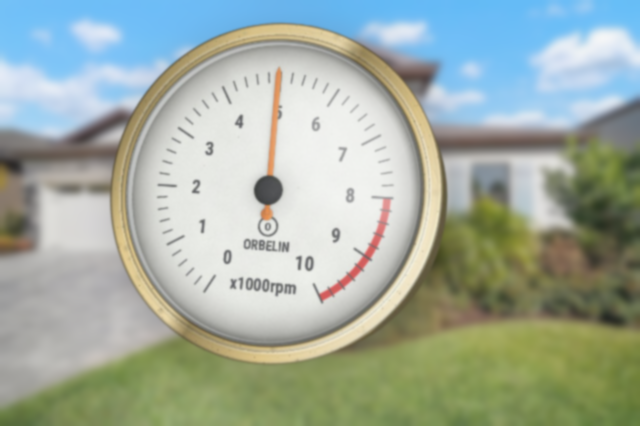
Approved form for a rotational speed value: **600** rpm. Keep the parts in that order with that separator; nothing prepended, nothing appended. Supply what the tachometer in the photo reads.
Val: **5000** rpm
